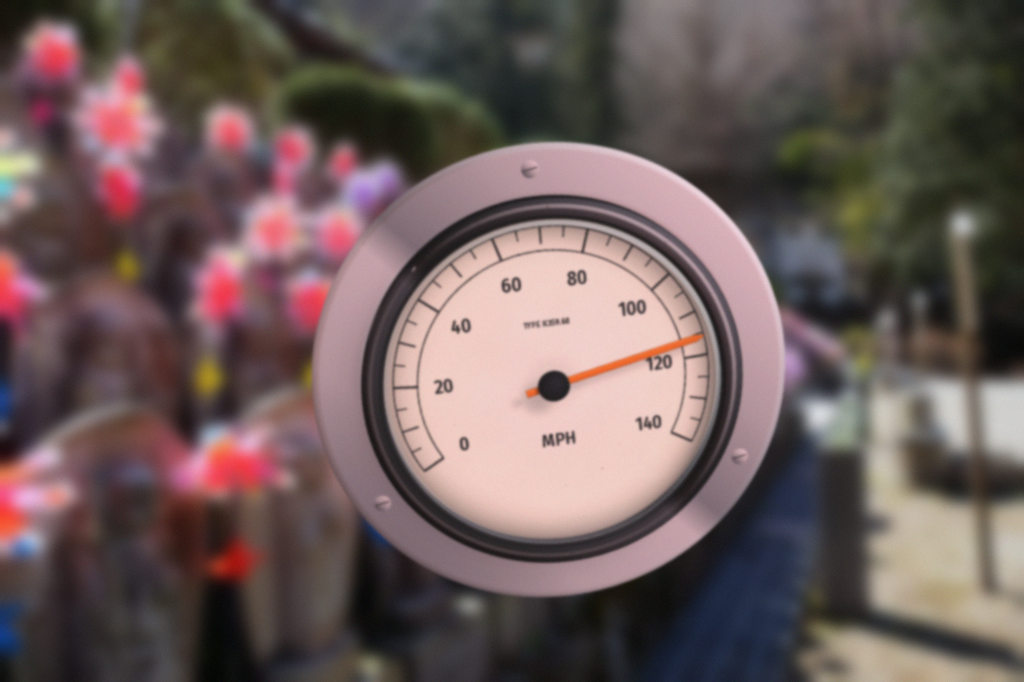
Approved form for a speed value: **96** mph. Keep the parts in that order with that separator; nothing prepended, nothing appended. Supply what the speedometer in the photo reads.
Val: **115** mph
